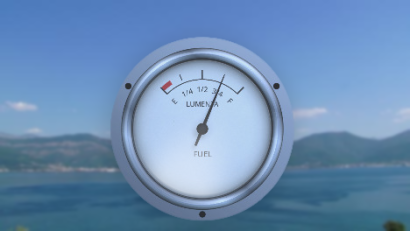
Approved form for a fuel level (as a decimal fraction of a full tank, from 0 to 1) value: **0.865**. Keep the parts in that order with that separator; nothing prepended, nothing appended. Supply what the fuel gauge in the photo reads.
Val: **0.75**
